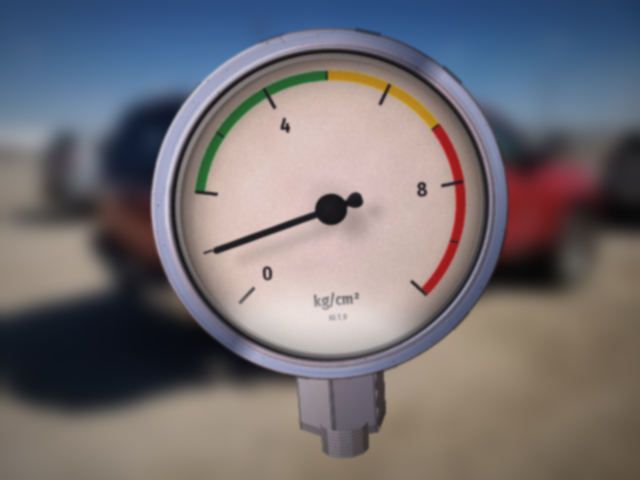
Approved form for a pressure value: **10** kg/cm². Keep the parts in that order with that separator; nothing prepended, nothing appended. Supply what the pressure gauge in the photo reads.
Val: **1** kg/cm²
